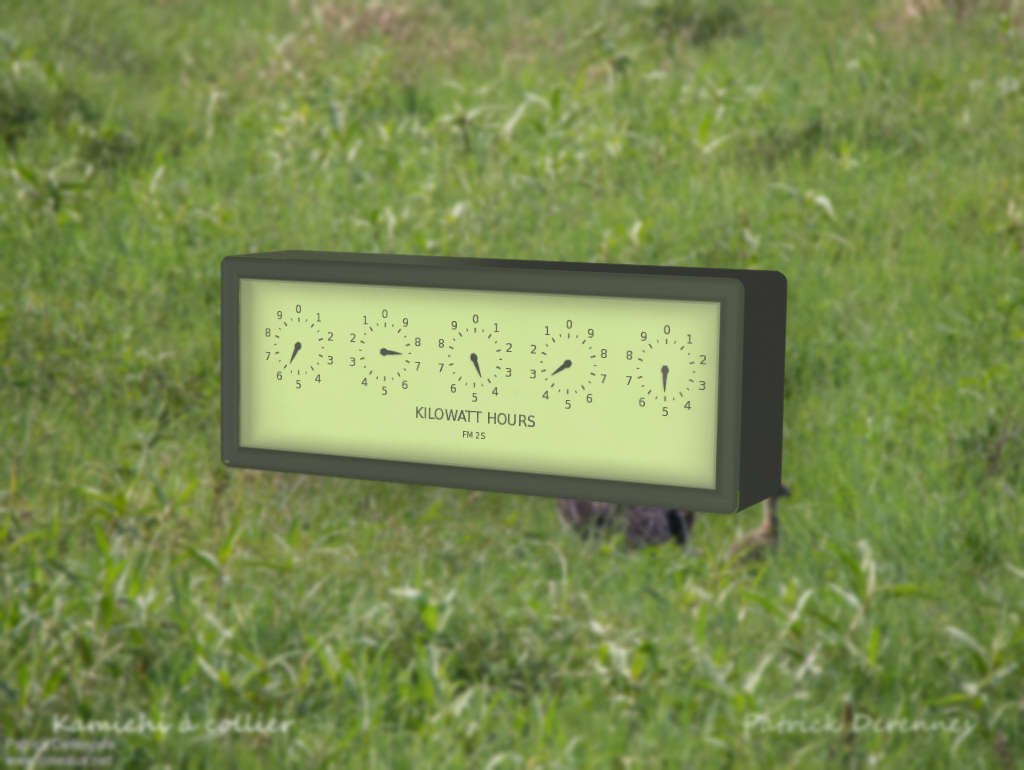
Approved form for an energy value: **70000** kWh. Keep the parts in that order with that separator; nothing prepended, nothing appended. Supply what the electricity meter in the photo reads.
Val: **57435** kWh
